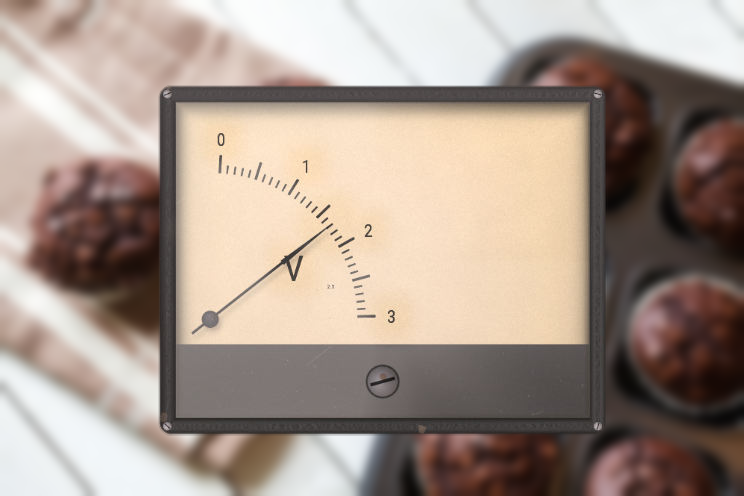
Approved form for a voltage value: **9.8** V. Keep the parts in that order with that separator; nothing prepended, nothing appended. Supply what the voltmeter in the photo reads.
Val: **1.7** V
